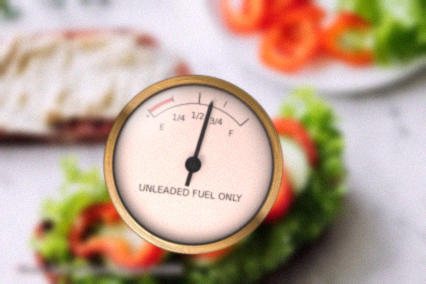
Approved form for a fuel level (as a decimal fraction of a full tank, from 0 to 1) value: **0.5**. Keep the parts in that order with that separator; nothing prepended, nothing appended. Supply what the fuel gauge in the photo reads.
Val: **0.625**
